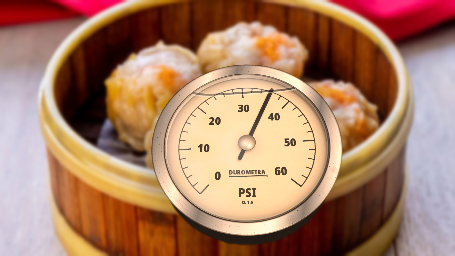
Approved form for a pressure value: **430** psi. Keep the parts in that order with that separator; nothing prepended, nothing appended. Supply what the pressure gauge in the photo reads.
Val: **36** psi
